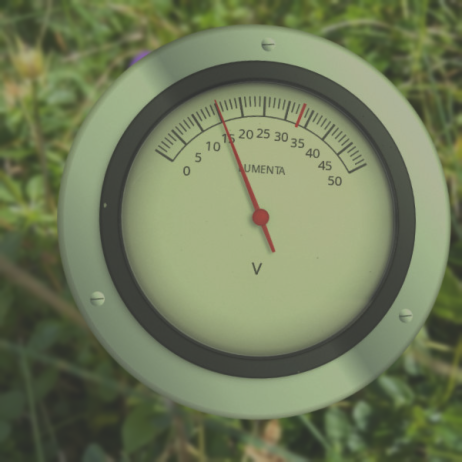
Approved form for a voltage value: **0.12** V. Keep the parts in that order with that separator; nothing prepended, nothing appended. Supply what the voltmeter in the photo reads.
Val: **15** V
